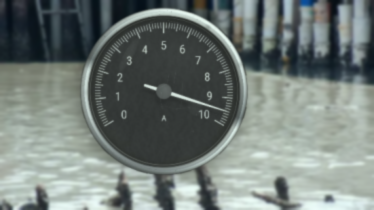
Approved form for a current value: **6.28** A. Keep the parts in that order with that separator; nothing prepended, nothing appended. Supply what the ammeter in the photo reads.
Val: **9.5** A
